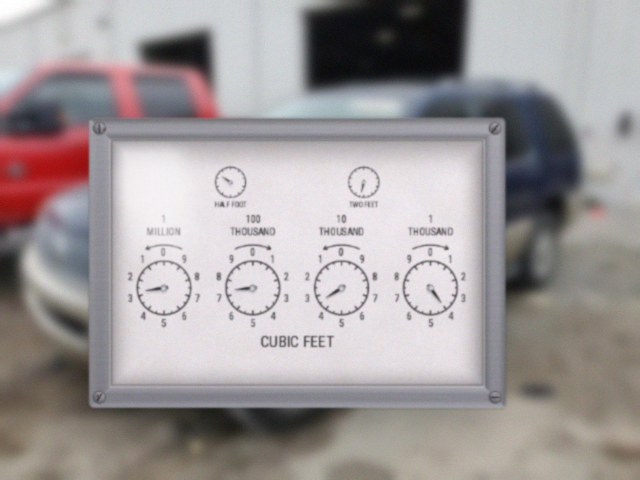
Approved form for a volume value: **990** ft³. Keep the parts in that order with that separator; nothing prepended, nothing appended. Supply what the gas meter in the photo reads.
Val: **273400** ft³
